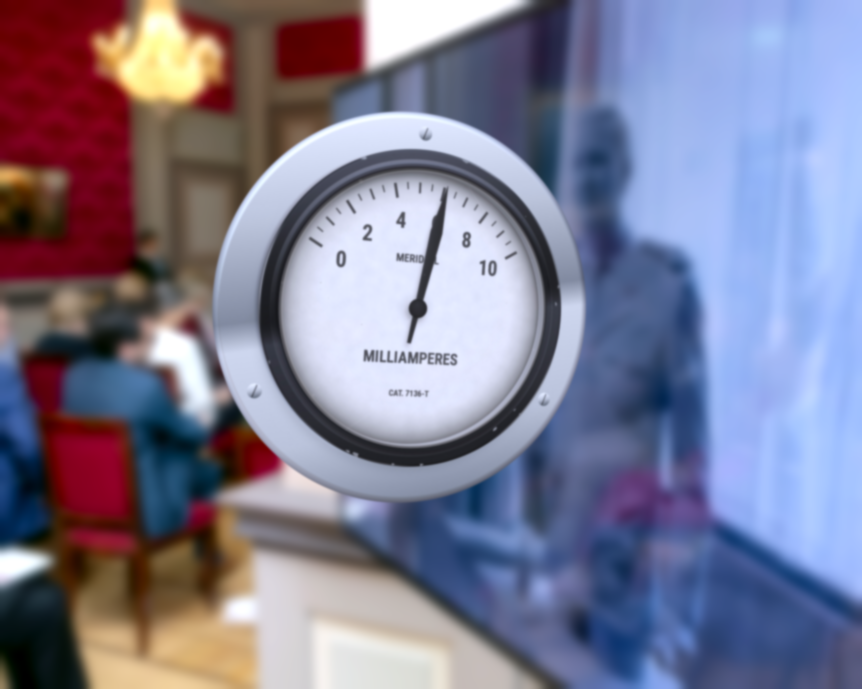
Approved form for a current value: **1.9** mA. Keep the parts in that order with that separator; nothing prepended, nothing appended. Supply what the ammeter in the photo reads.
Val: **6** mA
